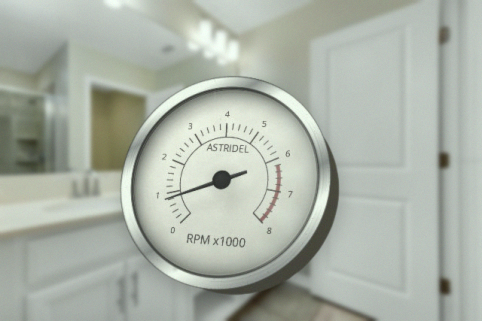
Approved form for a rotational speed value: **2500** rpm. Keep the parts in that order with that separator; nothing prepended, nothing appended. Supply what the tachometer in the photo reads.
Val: **800** rpm
